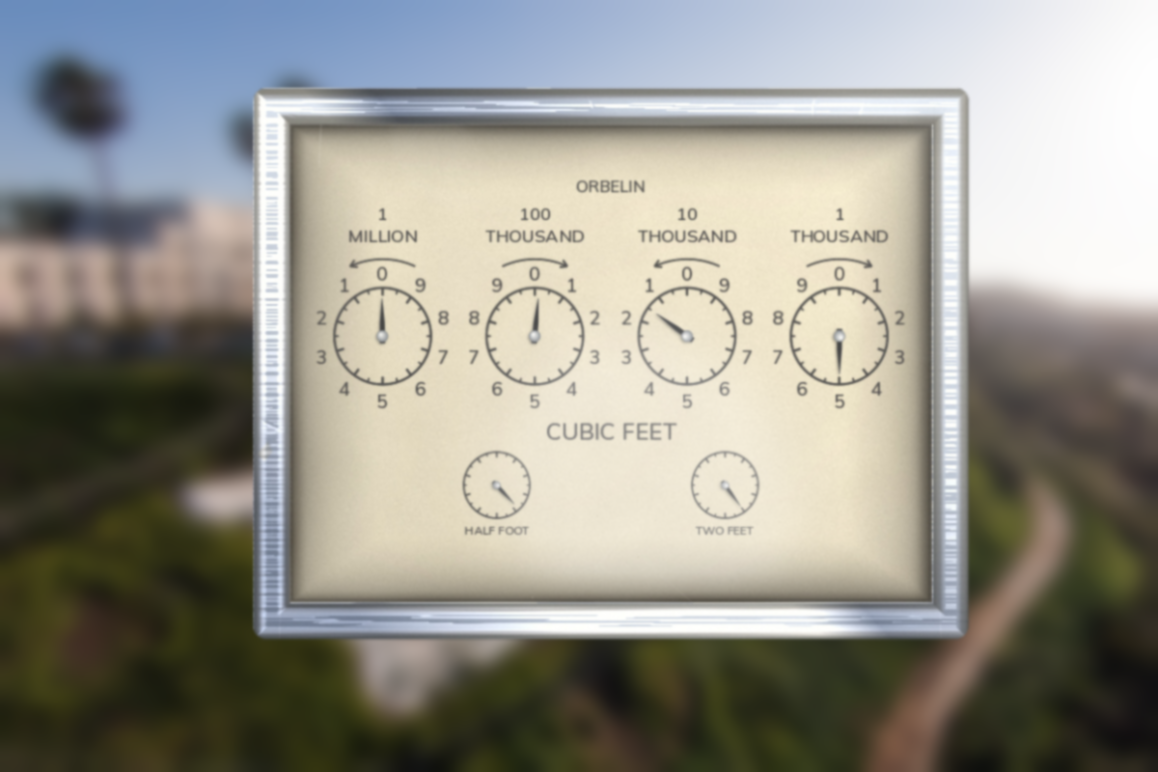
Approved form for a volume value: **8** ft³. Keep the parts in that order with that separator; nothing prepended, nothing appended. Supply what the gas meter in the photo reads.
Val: **1500** ft³
